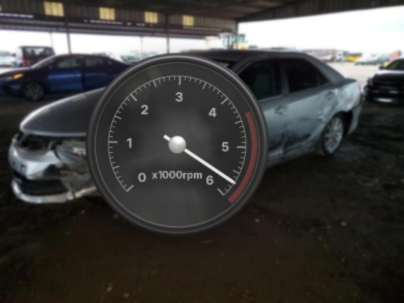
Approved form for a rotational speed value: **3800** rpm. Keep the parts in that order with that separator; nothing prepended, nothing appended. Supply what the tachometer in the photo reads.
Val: **5700** rpm
